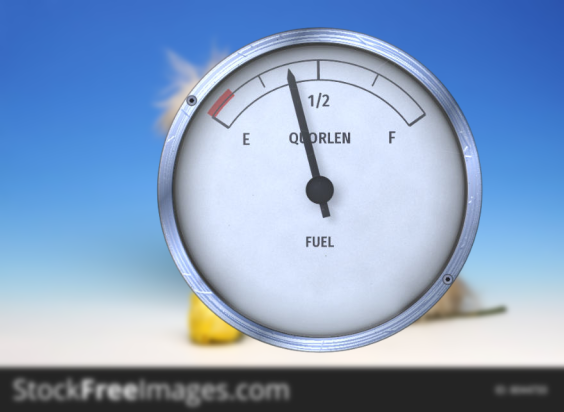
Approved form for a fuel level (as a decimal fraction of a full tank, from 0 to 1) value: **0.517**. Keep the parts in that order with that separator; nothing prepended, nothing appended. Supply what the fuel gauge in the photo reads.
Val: **0.375**
